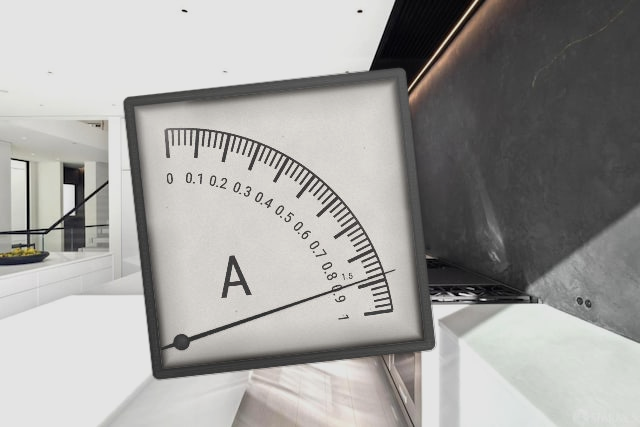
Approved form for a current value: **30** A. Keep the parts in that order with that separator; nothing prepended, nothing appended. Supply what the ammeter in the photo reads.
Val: **0.88** A
